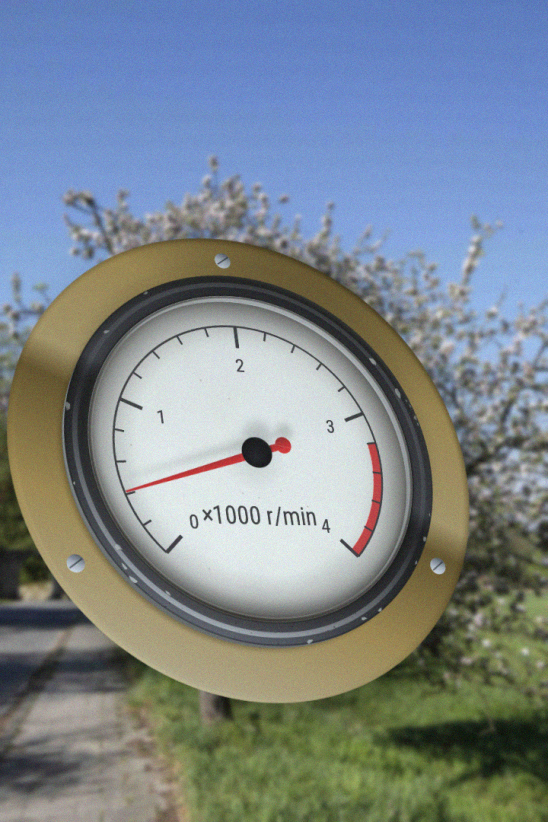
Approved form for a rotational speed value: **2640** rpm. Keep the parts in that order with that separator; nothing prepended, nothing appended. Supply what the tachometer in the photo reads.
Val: **400** rpm
